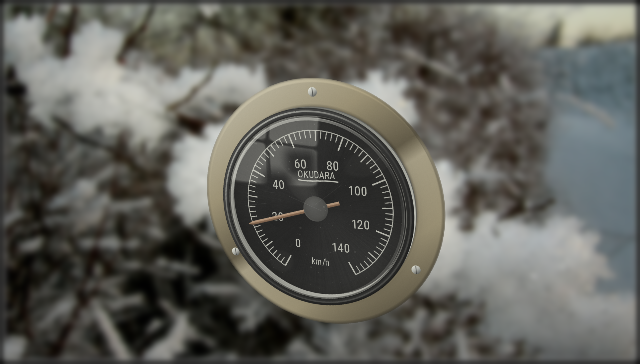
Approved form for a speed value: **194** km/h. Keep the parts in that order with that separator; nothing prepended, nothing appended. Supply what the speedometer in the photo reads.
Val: **20** km/h
